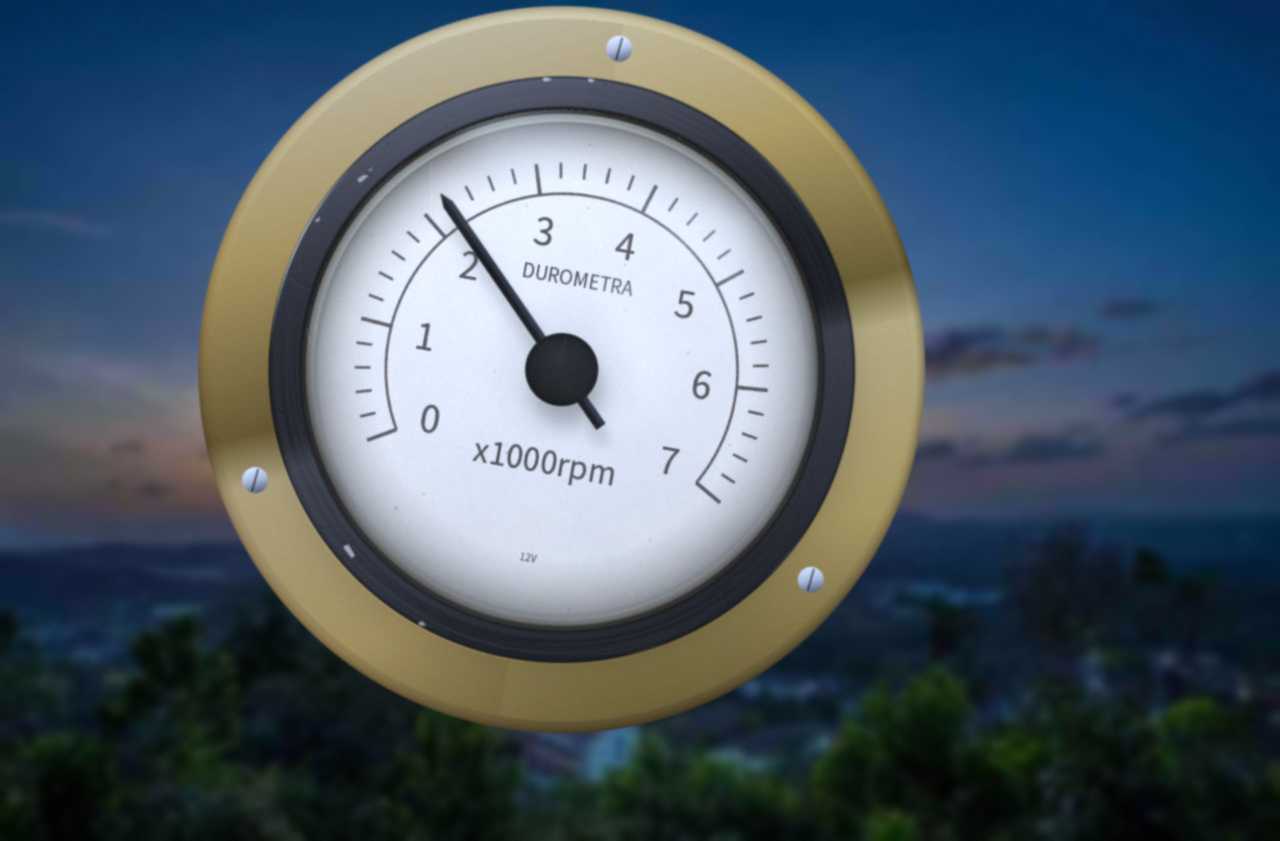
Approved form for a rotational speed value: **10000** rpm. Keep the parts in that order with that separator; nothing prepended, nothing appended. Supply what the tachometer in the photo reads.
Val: **2200** rpm
